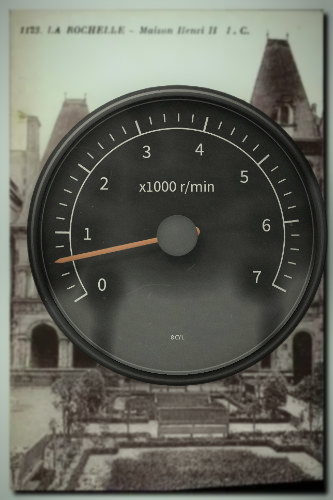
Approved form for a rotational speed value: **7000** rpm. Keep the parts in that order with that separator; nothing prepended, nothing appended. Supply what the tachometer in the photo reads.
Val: **600** rpm
